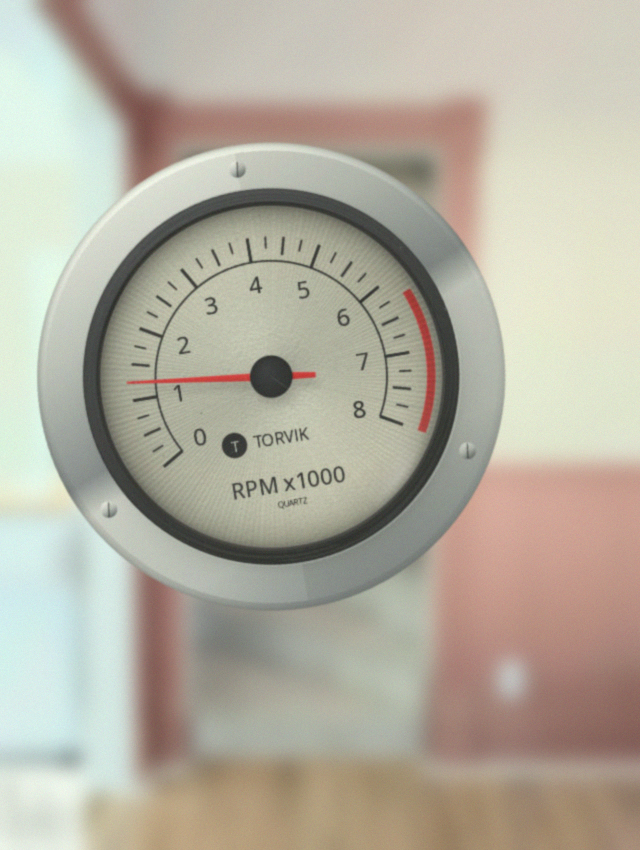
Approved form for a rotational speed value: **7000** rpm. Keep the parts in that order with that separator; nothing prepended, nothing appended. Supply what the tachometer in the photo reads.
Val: **1250** rpm
